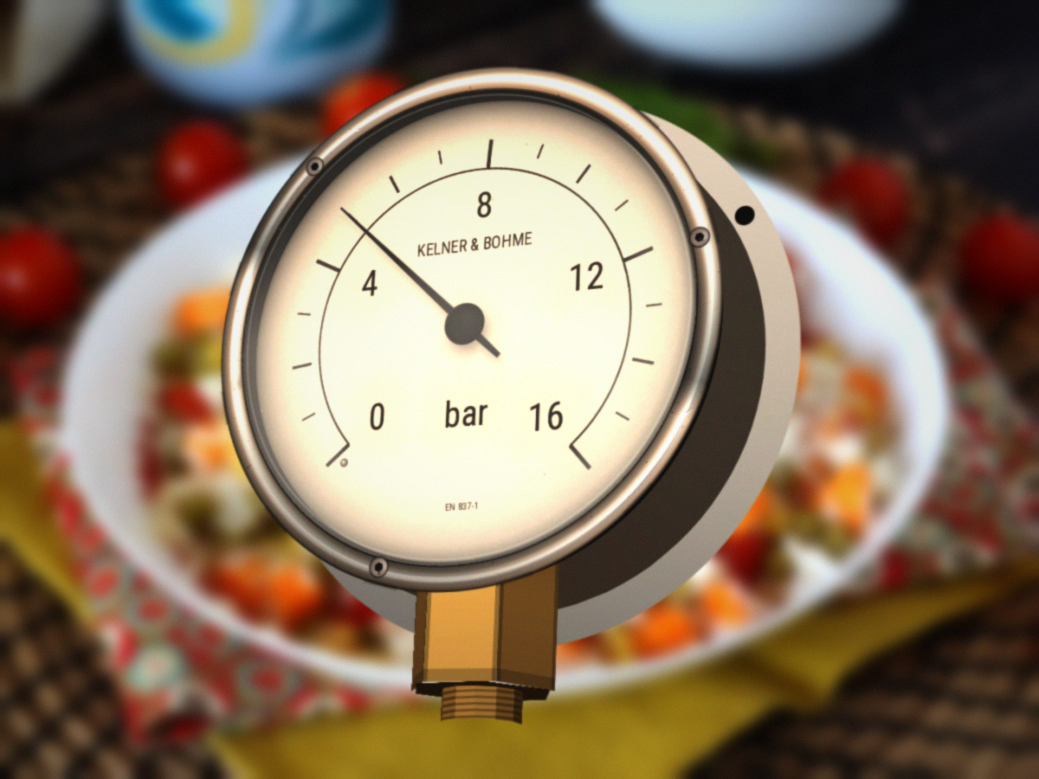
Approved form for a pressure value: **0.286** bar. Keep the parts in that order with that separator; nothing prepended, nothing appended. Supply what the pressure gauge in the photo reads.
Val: **5** bar
